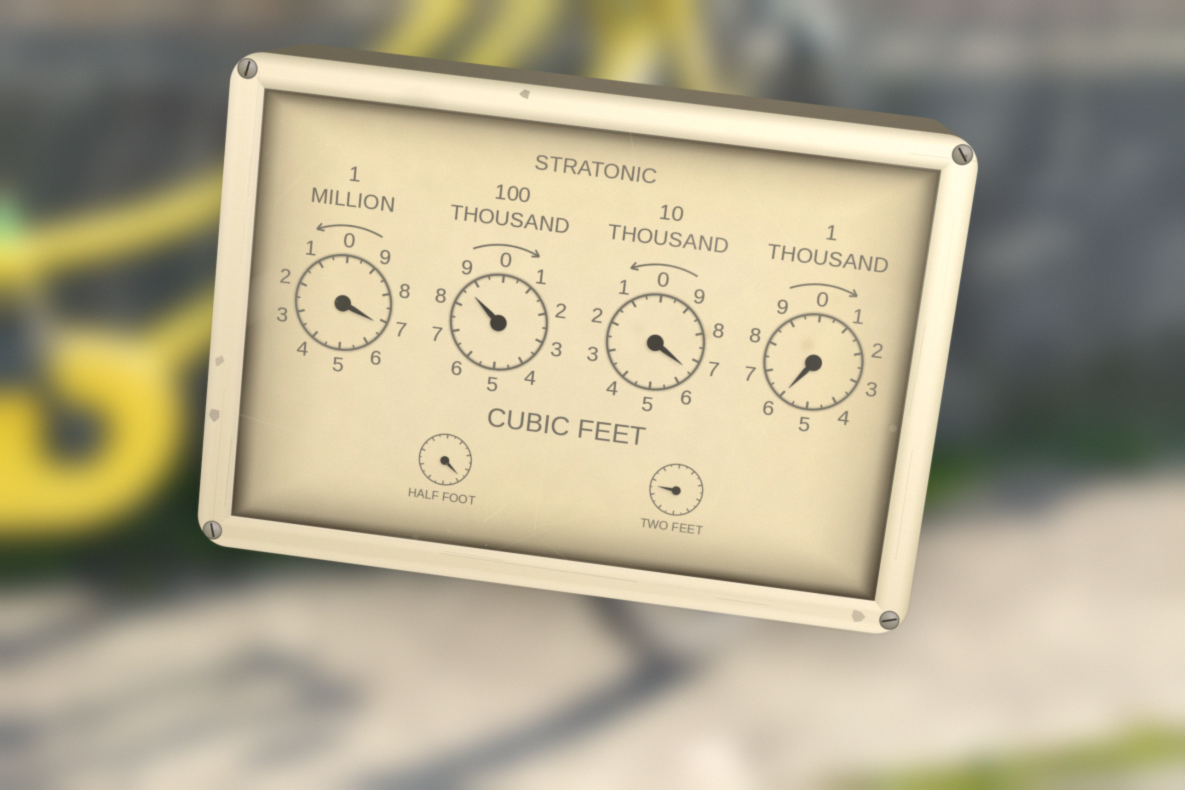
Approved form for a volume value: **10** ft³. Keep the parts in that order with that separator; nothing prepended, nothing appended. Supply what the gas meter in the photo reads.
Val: **686600** ft³
